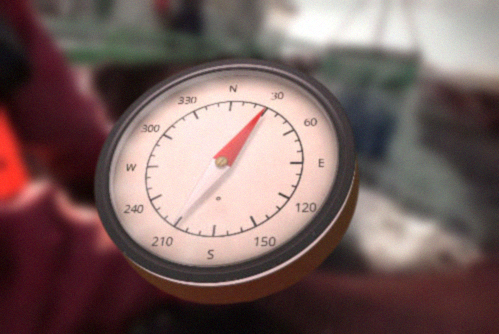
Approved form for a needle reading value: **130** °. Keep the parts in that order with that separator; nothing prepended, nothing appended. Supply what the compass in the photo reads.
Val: **30** °
